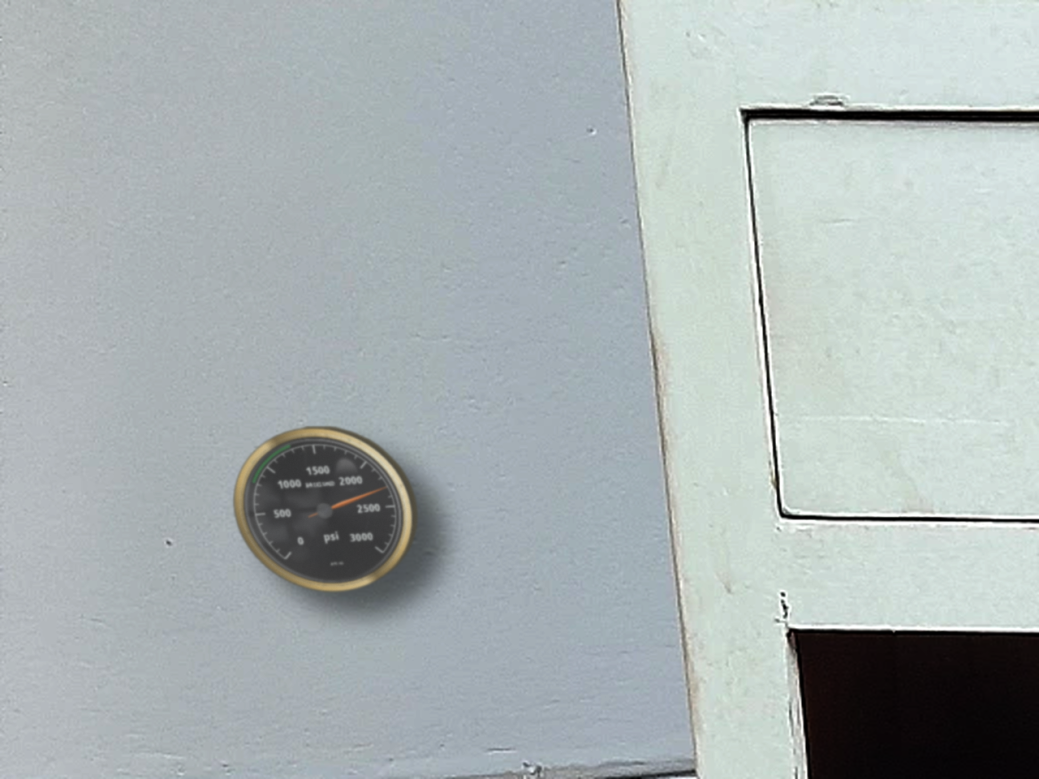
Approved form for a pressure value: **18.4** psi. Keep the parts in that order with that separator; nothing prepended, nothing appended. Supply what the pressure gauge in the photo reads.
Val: **2300** psi
